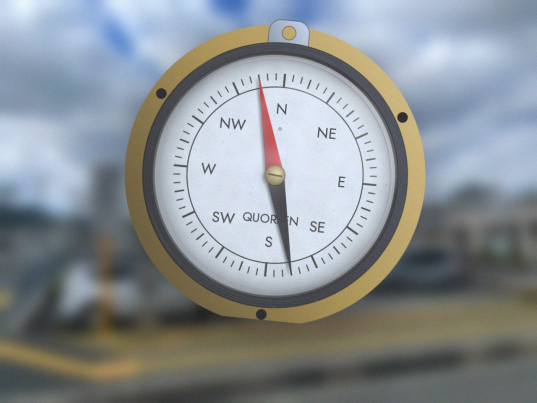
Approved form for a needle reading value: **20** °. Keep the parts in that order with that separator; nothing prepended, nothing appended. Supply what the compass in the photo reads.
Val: **345** °
